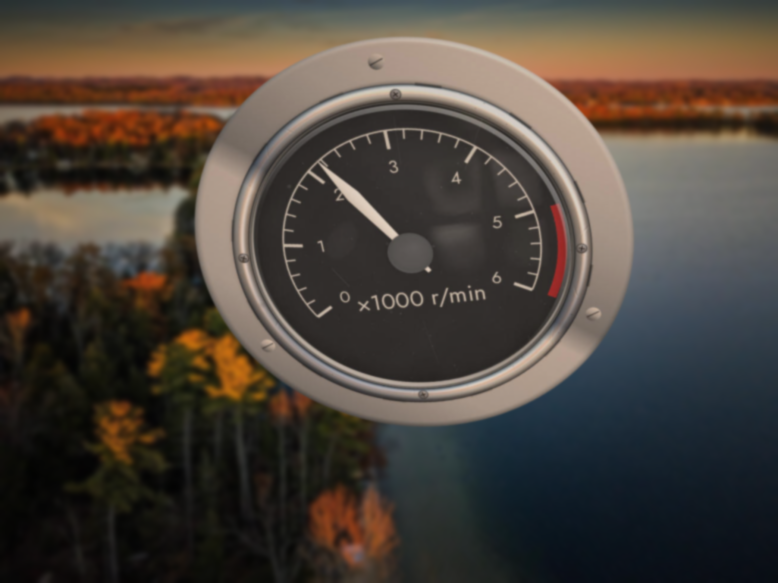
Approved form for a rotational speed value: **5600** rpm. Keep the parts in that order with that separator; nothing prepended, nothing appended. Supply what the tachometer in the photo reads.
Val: **2200** rpm
